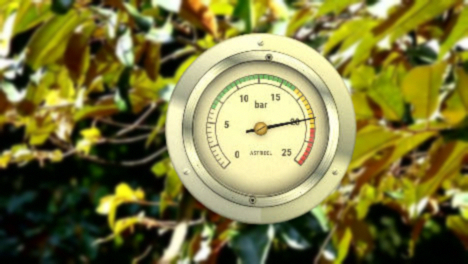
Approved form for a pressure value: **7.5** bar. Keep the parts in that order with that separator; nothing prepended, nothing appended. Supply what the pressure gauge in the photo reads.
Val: **20** bar
